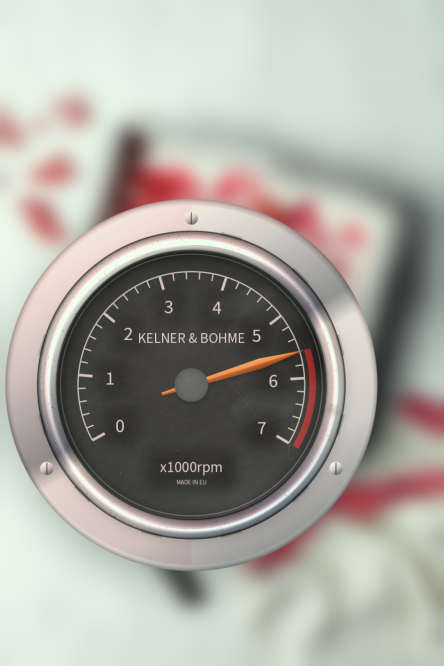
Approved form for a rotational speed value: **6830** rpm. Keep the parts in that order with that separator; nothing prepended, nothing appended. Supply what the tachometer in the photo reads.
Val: **5600** rpm
